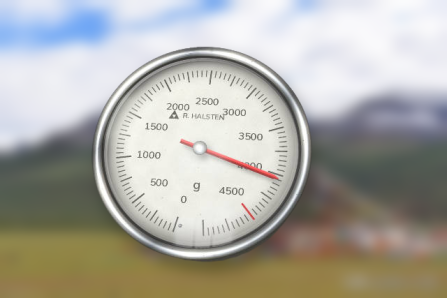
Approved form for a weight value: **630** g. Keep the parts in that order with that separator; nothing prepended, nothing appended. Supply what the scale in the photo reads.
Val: **4050** g
